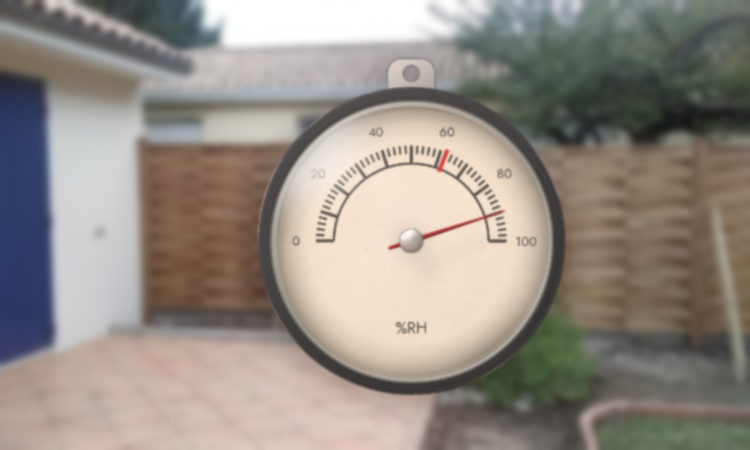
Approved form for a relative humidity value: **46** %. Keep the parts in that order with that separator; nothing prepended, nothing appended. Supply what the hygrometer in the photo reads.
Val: **90** %
